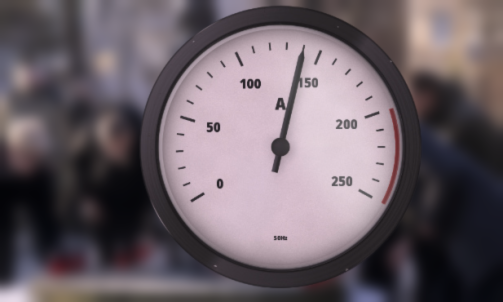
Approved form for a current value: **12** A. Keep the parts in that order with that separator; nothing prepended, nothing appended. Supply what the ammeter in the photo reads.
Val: **140** A
